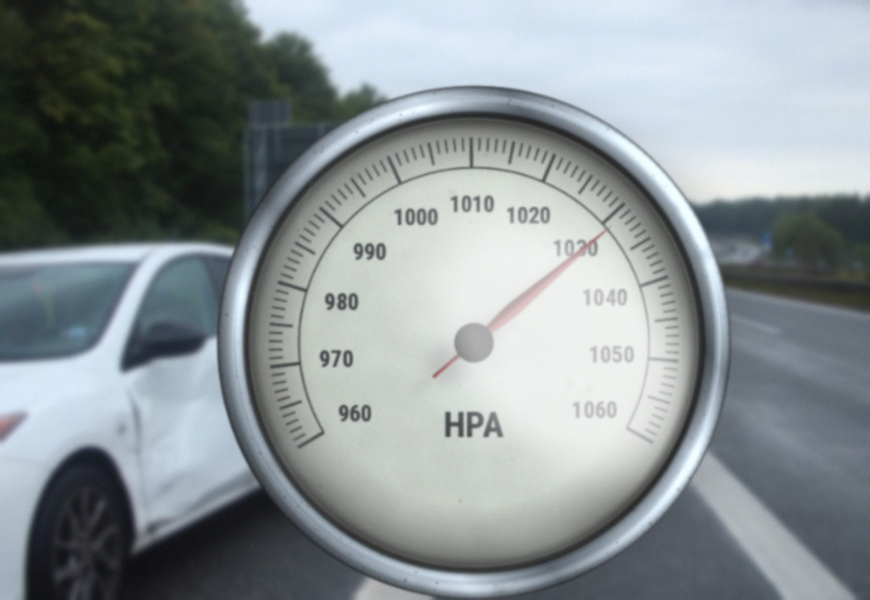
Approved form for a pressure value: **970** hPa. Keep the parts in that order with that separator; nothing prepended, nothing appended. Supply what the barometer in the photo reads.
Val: **1031** hPa
